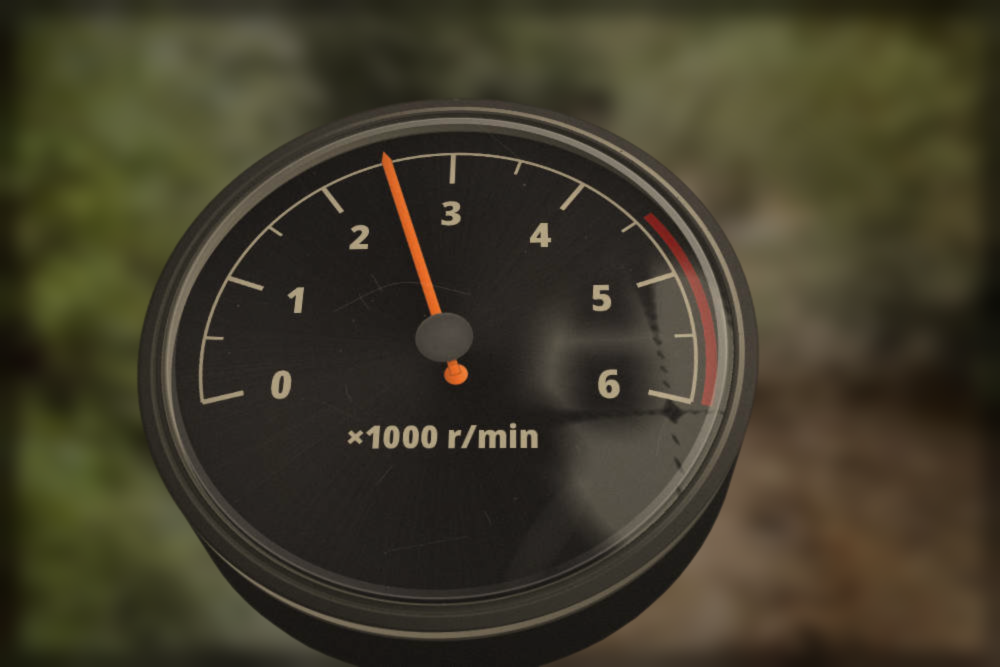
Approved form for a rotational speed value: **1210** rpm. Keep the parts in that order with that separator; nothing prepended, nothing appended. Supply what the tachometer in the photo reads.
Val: **2500** rpm
